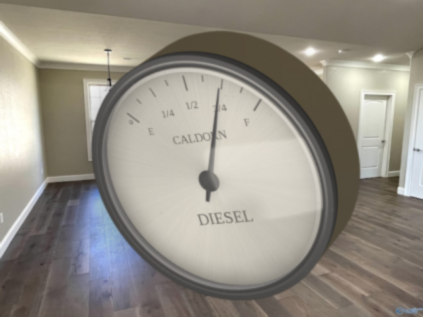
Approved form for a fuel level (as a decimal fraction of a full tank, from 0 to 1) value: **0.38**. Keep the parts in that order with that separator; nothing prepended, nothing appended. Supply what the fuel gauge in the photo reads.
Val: **0.75**
